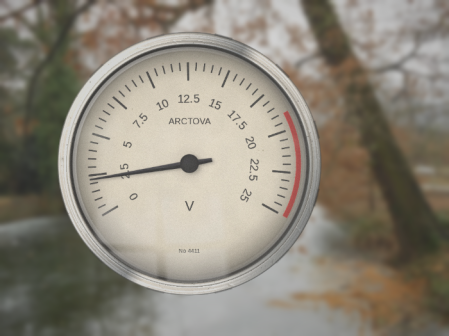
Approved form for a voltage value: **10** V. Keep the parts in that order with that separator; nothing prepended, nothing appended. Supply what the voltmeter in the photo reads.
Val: **2.25** V
